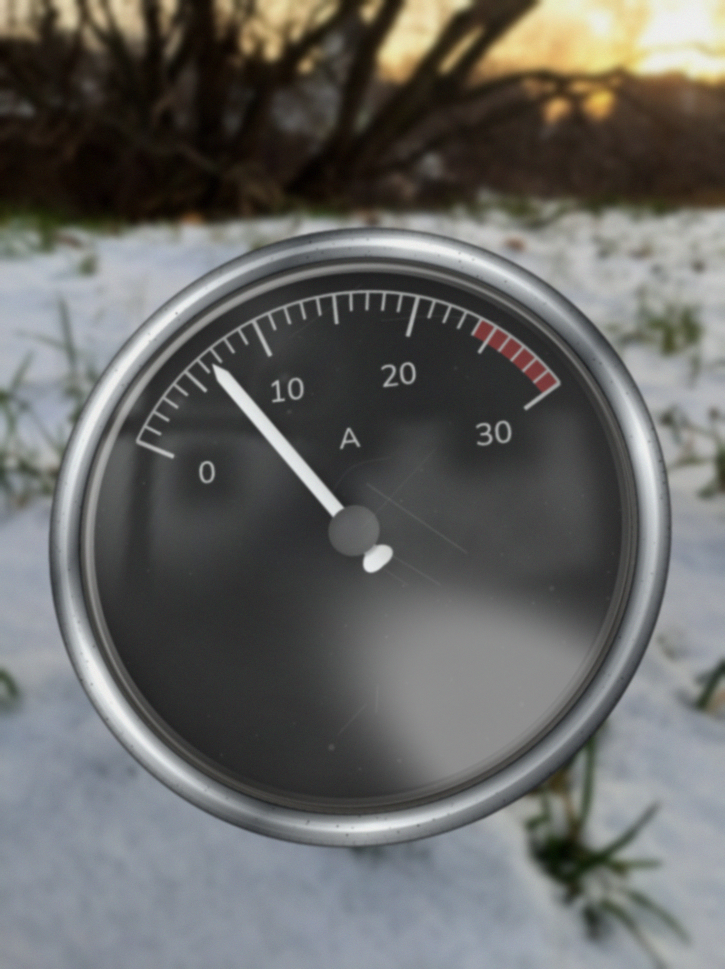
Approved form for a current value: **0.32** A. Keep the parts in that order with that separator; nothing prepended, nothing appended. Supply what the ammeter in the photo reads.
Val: **6.5** A
